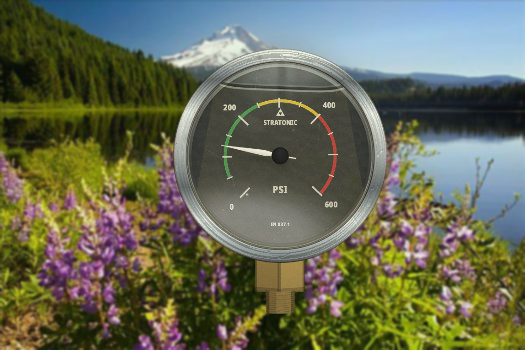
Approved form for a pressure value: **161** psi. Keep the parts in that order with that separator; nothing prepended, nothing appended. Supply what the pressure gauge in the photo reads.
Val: **125** psi
